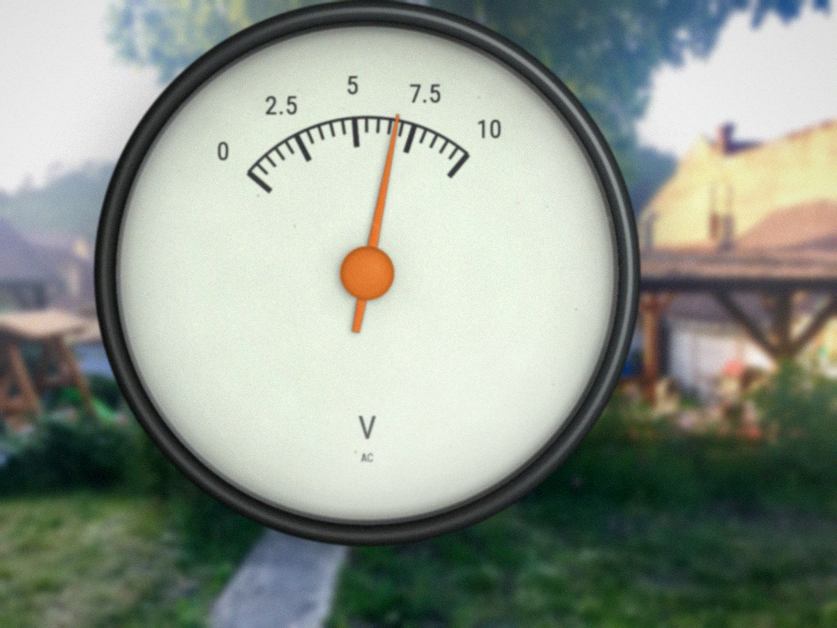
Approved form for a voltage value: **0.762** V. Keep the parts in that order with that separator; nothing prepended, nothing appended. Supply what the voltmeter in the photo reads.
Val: **6.75** V
